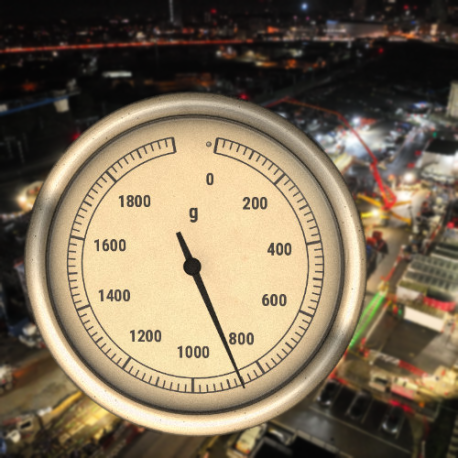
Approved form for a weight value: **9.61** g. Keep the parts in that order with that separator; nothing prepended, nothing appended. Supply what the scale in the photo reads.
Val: **860** g
